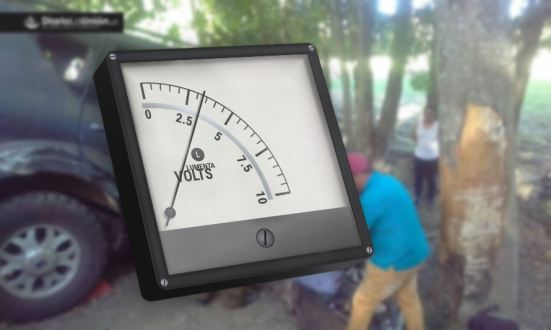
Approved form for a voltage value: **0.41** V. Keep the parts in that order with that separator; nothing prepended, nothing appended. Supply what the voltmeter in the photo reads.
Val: **3.25** V
